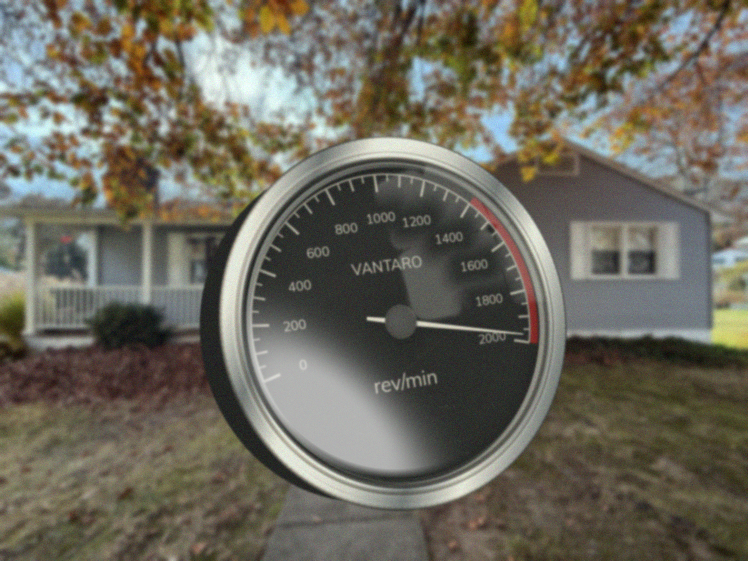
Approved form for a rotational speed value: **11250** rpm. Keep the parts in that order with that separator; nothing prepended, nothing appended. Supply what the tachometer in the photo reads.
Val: **1975** rpm
